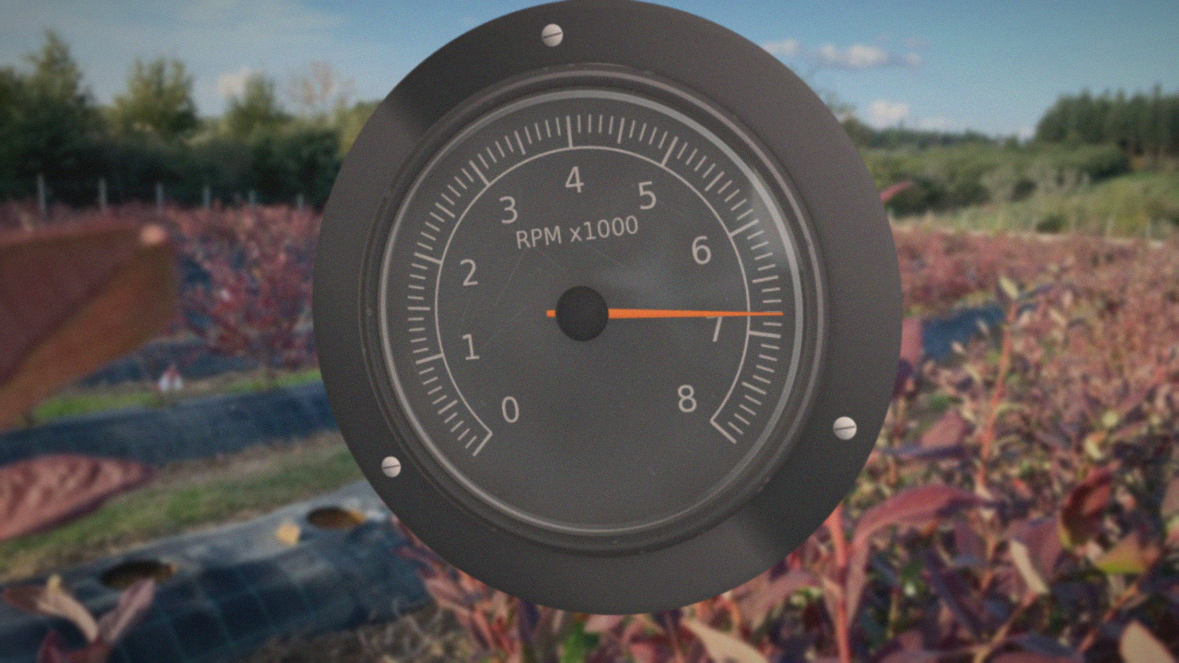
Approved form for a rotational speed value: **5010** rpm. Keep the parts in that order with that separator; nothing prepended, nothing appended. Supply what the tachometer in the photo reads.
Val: **6800** rpm
